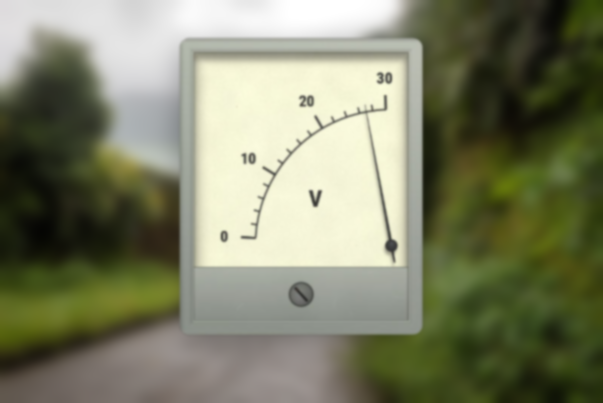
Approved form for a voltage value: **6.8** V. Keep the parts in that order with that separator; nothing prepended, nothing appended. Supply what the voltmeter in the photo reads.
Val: **27** V
